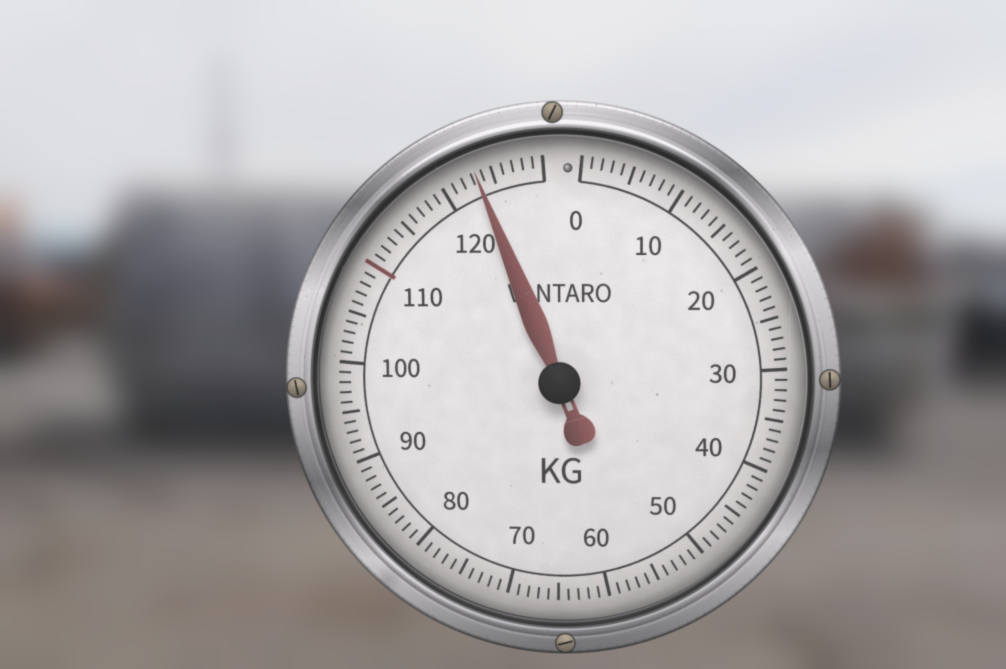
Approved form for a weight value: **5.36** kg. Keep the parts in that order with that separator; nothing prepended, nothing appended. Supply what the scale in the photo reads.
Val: **123.5** kg
